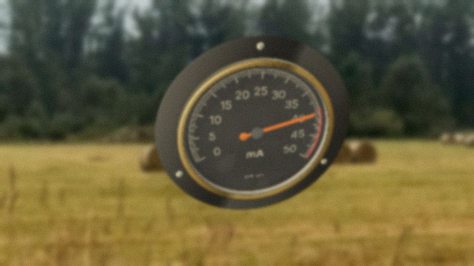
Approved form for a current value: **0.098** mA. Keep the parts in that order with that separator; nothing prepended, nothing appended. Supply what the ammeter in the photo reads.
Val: **40** mA
